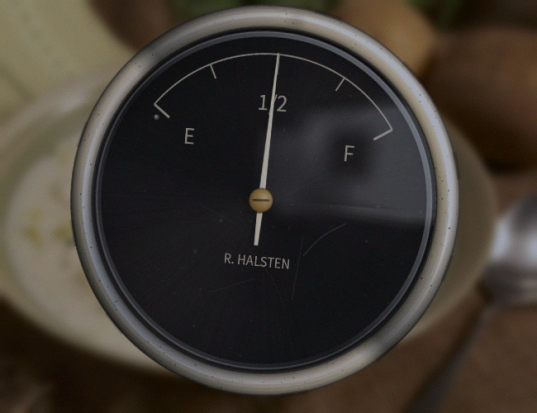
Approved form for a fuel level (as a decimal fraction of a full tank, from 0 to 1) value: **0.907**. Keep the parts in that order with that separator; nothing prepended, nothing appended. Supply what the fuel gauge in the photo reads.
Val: **0.5**
